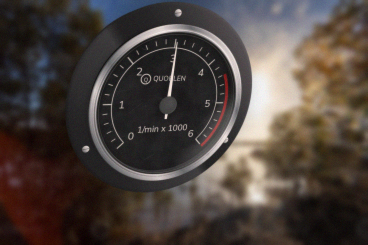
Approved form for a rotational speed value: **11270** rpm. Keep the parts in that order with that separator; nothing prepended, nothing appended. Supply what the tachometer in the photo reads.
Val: **3000** rpm
